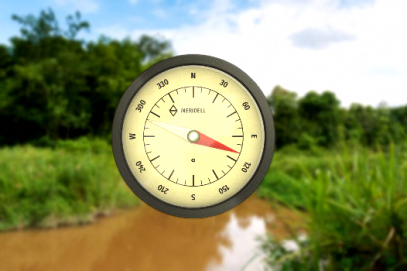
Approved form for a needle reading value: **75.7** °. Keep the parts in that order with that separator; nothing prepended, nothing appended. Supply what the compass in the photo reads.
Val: **110** °
